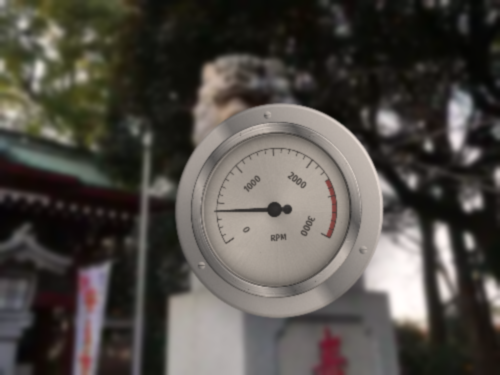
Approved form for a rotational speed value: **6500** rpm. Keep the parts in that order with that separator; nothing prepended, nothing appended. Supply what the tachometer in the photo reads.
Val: **400** rpm
